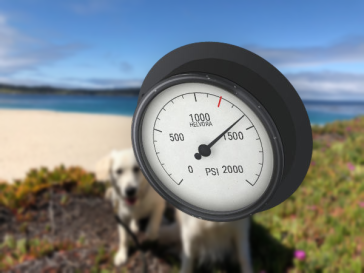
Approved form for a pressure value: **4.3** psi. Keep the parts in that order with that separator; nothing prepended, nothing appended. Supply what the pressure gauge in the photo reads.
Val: **1400** psi
